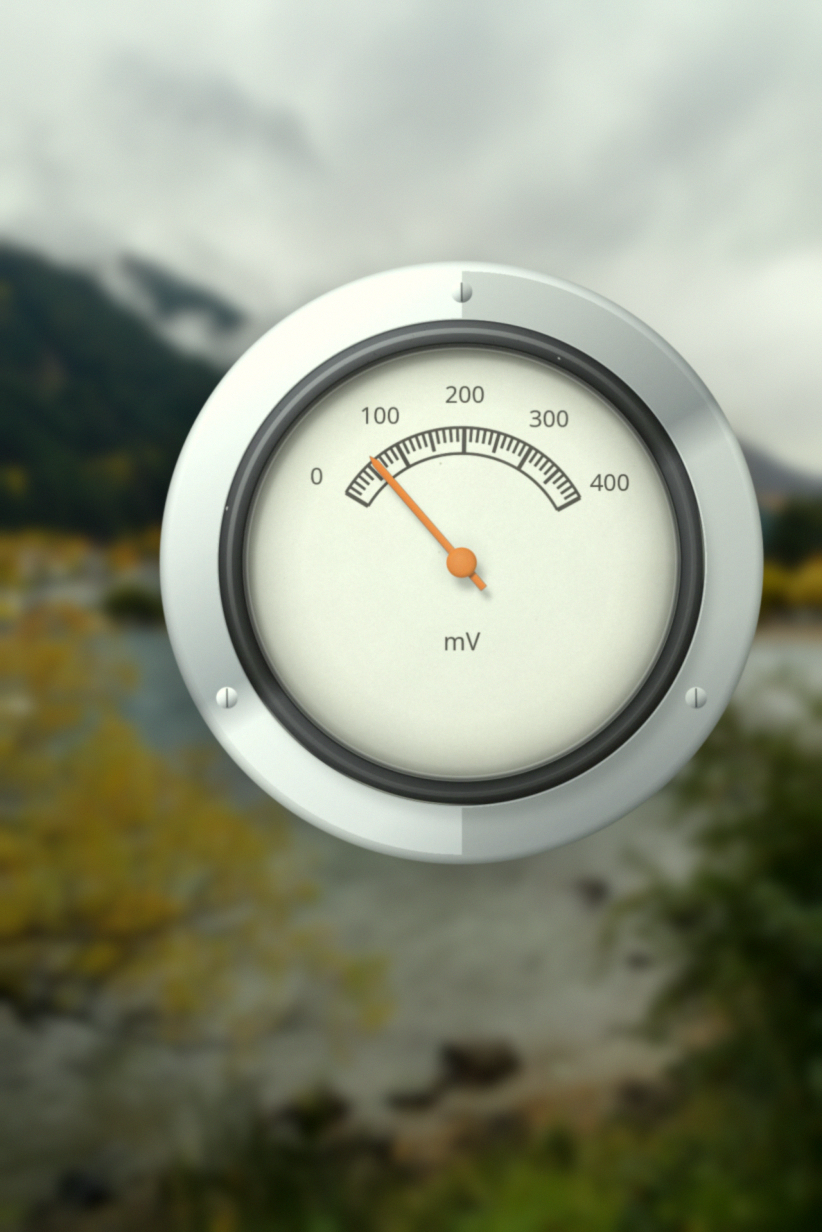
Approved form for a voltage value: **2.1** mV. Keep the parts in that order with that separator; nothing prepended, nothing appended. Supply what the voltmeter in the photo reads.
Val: **60** mV
